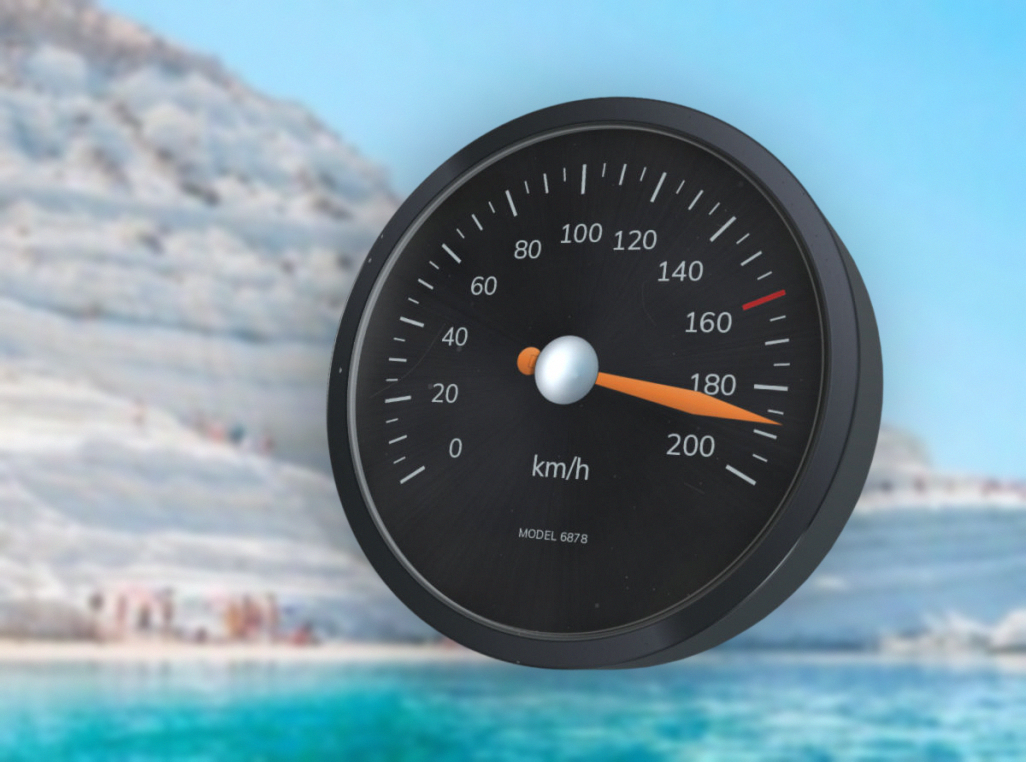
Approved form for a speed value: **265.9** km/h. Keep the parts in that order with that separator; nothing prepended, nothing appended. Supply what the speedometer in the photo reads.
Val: **187.5** km/h
